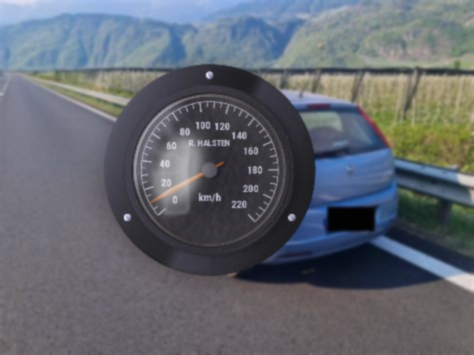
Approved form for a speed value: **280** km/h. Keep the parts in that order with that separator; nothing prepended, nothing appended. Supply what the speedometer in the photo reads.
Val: **10** km/h
